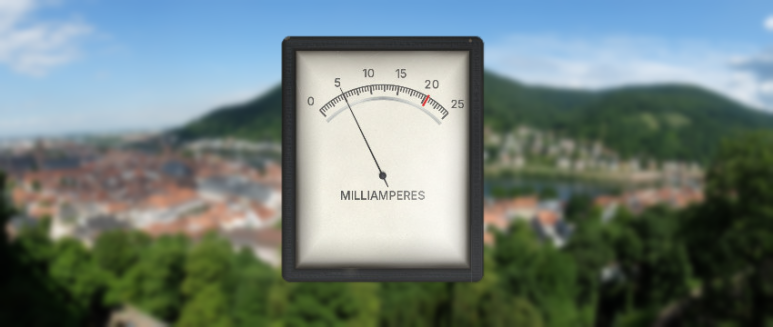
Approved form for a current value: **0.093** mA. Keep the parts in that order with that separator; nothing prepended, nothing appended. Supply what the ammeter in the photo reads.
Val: **5** mA
